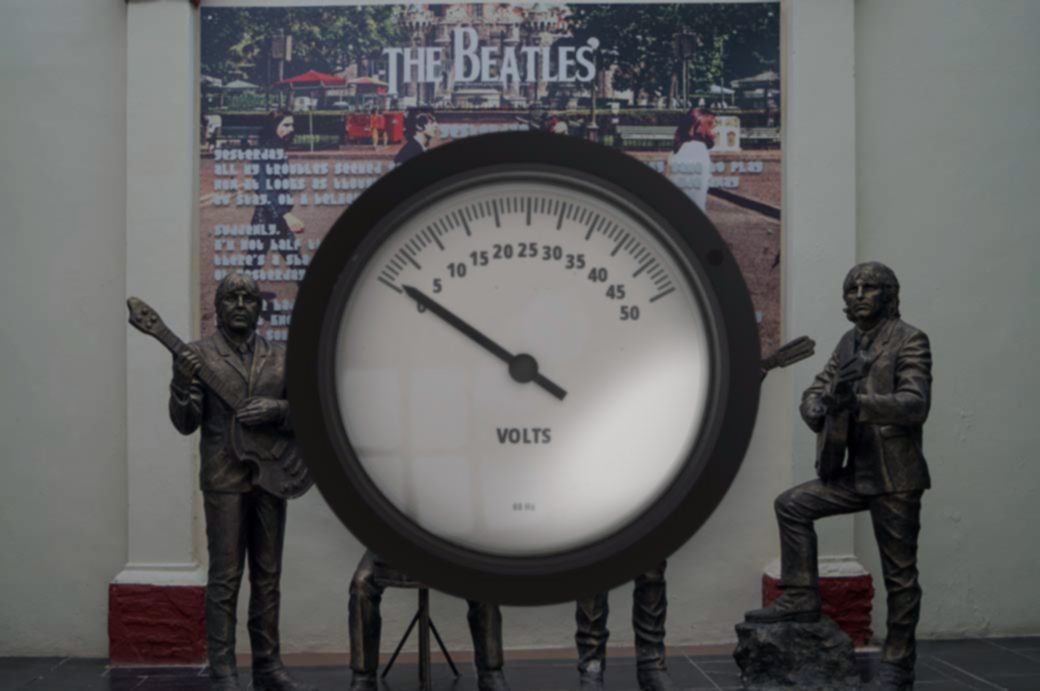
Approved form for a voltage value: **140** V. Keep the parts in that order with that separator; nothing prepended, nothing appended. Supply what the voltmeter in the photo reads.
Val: **1** V
